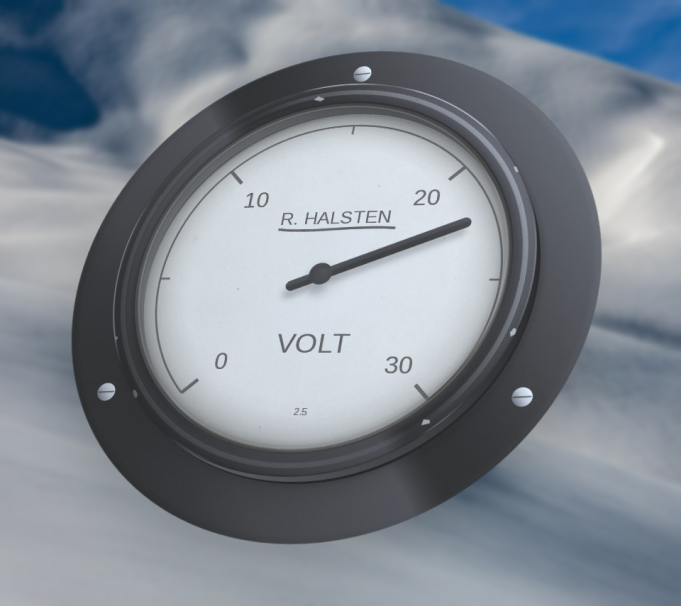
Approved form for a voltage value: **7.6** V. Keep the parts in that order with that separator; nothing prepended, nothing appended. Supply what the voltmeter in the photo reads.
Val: **22.5** V
